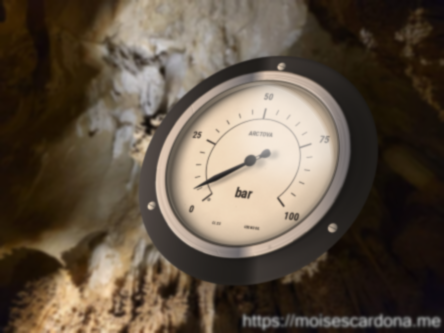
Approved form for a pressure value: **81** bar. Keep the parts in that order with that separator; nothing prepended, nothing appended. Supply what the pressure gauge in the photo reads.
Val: **5** bar
